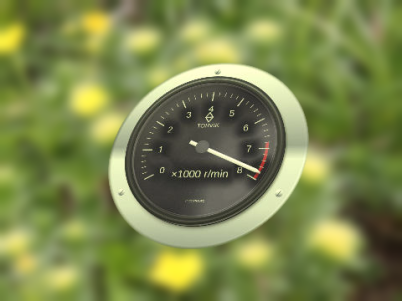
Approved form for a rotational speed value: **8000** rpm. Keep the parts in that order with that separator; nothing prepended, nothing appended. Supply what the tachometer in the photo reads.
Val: **7800** rpm
